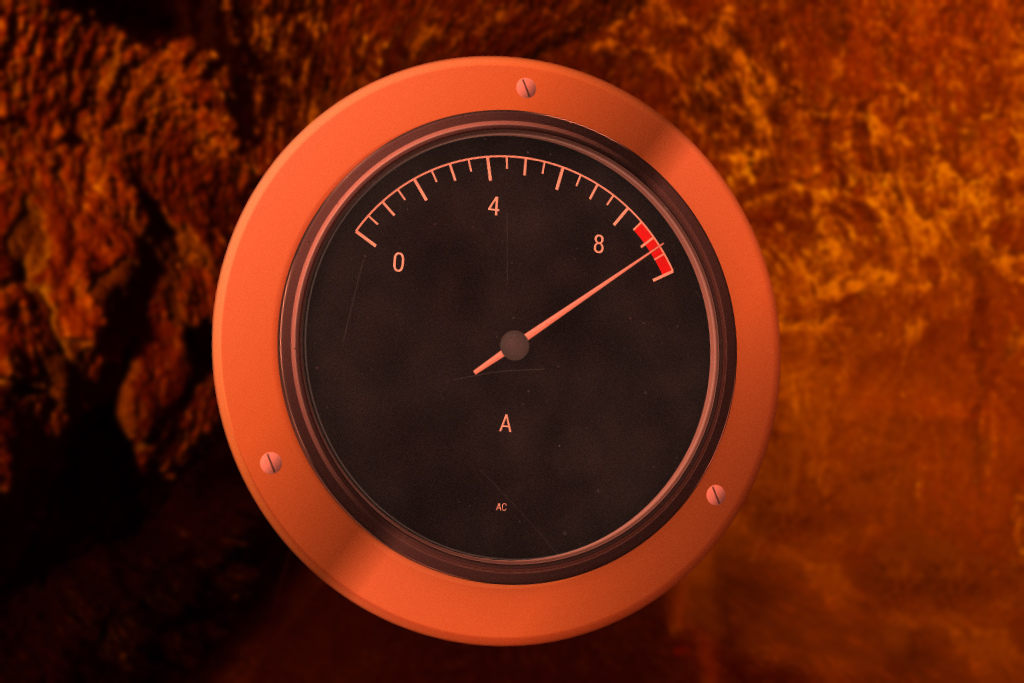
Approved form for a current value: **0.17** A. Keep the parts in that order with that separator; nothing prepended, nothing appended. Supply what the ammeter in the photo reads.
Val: **9.25** A
